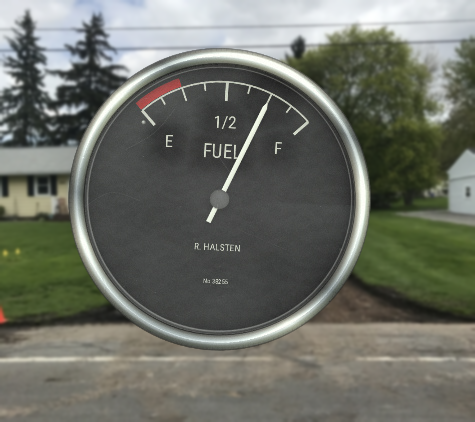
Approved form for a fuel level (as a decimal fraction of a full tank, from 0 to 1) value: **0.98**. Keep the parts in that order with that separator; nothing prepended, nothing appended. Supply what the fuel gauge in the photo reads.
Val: **0.75**
